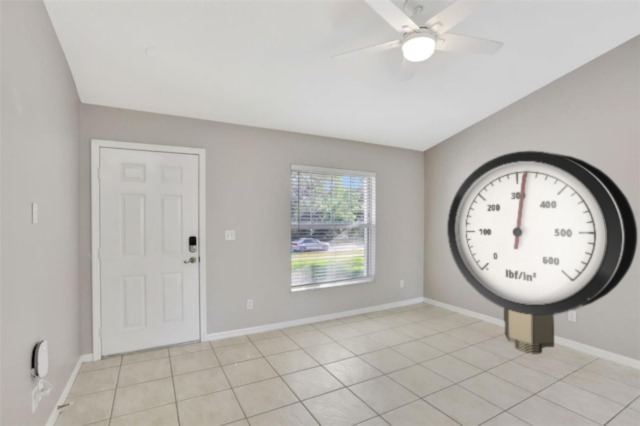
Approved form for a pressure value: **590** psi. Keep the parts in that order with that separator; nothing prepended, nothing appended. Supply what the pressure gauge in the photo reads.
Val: **320** psi
